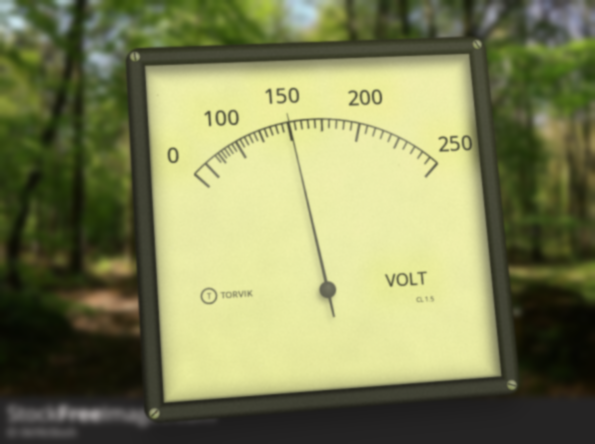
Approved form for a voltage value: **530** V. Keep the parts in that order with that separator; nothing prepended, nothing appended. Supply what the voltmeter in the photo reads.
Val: **150** V
